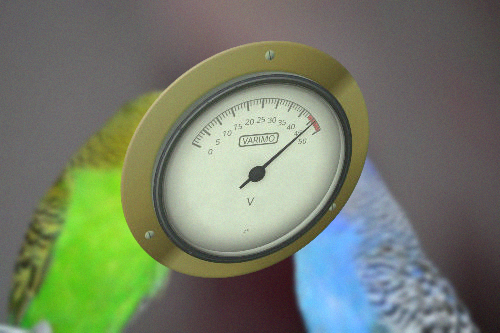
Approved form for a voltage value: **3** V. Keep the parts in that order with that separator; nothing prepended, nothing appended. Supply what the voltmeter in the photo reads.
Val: **45** V
